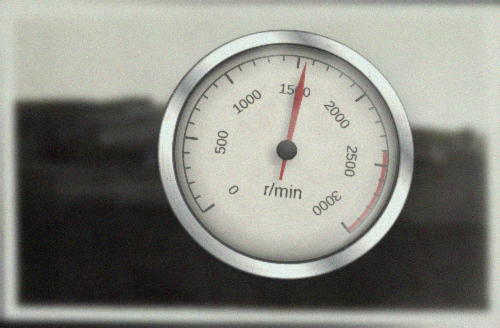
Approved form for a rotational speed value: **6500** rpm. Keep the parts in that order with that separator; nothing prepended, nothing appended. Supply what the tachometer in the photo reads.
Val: **1550** rpm
